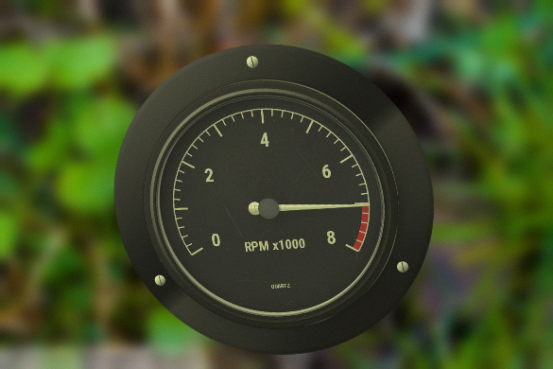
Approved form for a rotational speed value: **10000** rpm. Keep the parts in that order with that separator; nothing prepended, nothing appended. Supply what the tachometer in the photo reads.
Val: **7000** rpm
